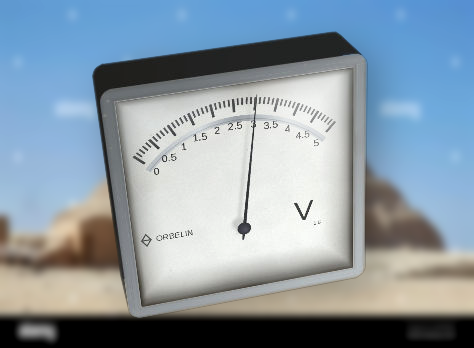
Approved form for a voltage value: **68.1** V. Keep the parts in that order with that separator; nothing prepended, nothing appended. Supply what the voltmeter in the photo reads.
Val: **3** V
